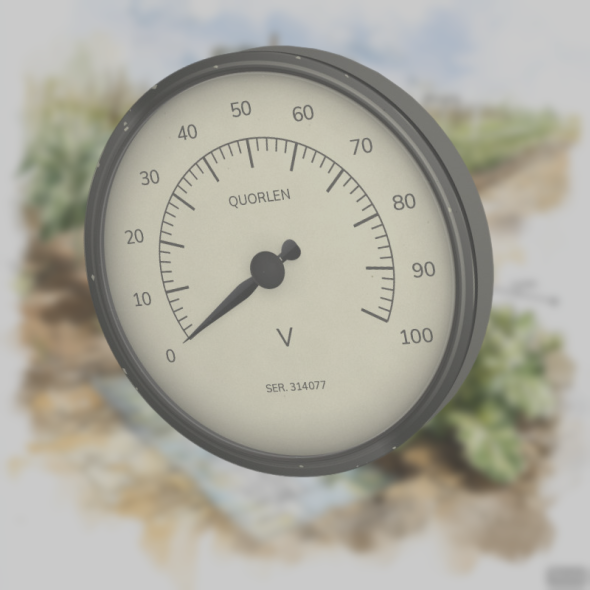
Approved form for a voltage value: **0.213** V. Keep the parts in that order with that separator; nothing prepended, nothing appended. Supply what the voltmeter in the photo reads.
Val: **0** V
